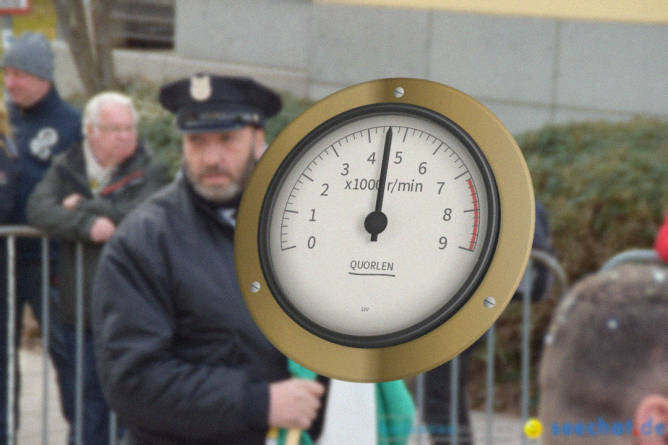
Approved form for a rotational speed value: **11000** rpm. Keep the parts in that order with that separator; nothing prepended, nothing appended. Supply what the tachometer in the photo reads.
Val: **4600** rpm
